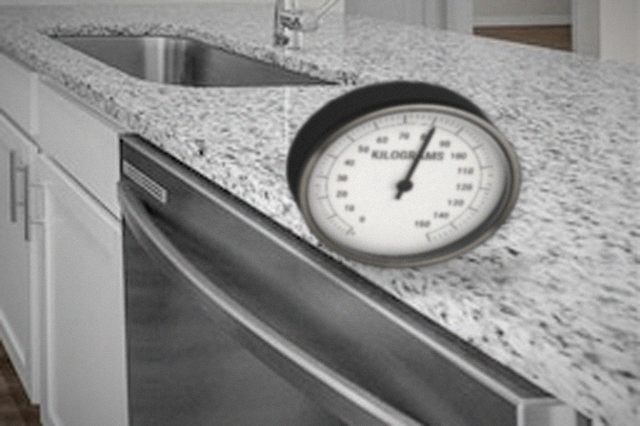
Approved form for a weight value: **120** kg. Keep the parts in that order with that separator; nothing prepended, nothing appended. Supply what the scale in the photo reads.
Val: **80** kg
